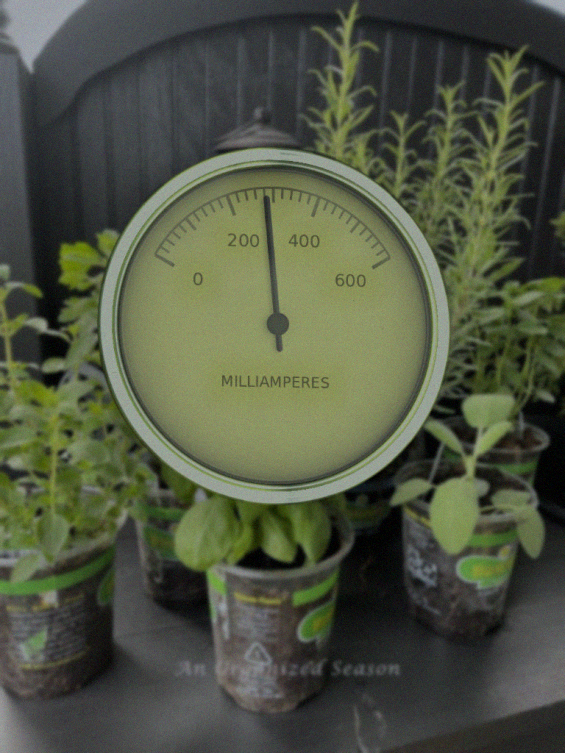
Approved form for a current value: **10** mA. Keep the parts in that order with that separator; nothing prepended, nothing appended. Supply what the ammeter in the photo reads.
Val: **280** mA
